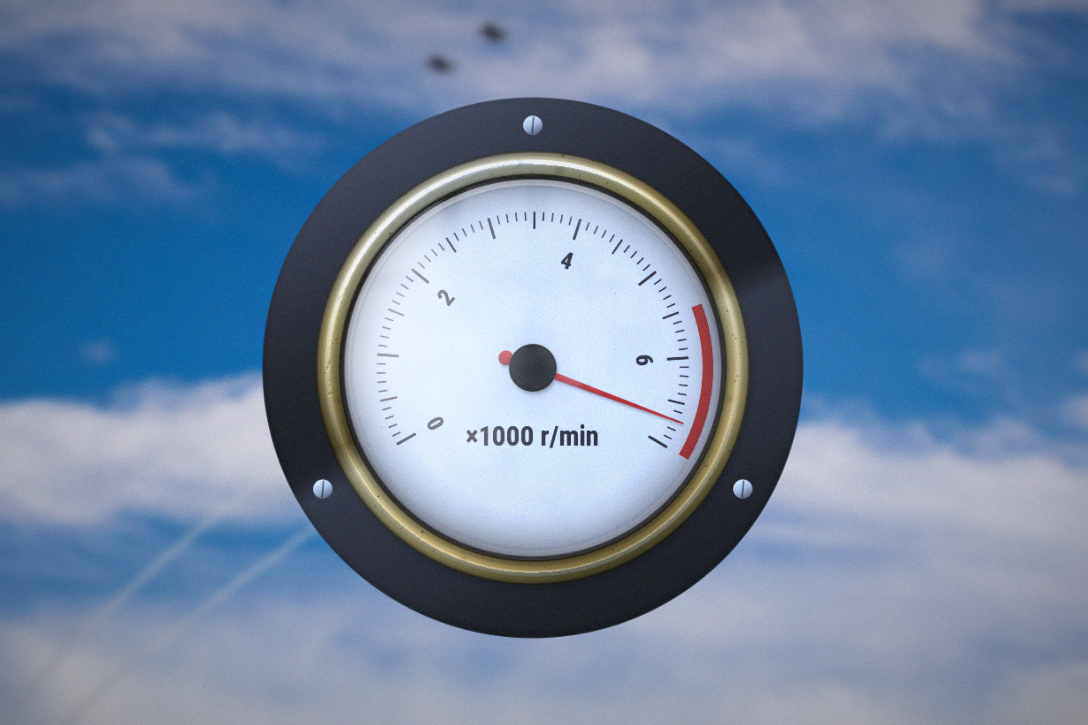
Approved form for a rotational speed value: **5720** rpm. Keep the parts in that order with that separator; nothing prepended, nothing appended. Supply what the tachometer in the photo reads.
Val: **6700** rpm
